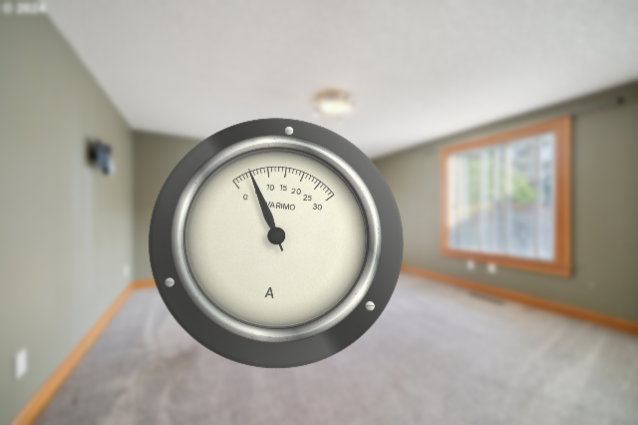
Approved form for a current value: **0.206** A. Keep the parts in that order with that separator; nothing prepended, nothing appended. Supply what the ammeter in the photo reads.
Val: **5** A
